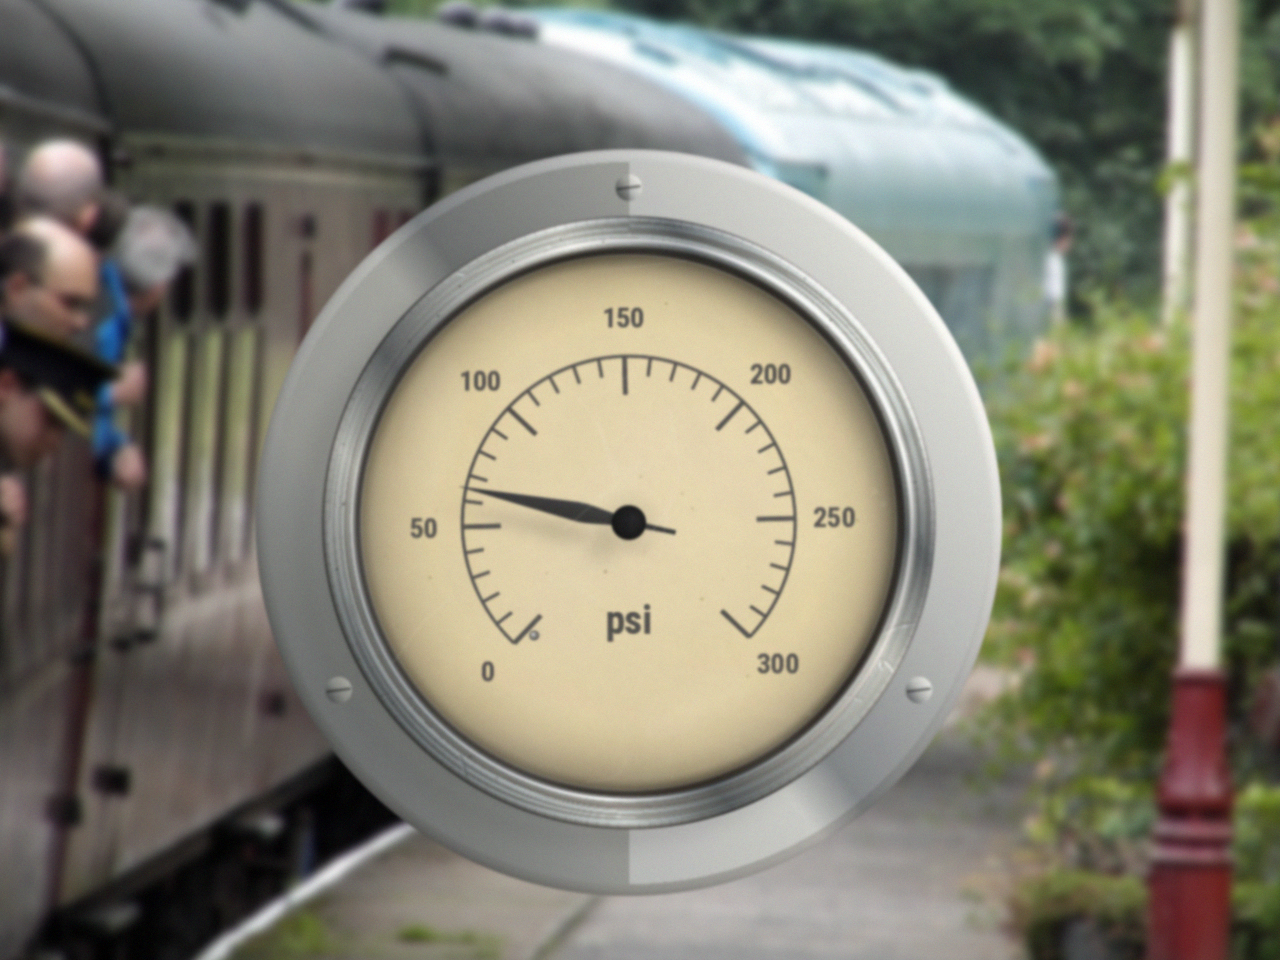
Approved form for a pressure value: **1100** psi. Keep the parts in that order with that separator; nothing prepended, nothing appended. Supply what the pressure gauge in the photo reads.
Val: **65** psi
